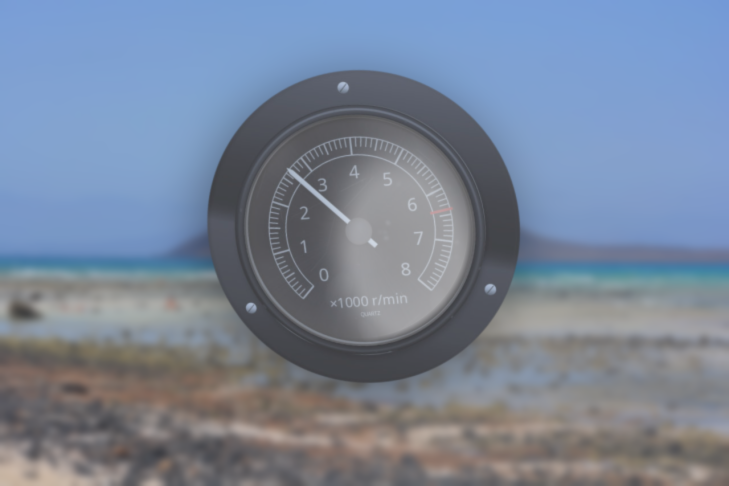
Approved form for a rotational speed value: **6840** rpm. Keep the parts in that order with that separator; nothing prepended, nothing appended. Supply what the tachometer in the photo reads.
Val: **2700** rpm
